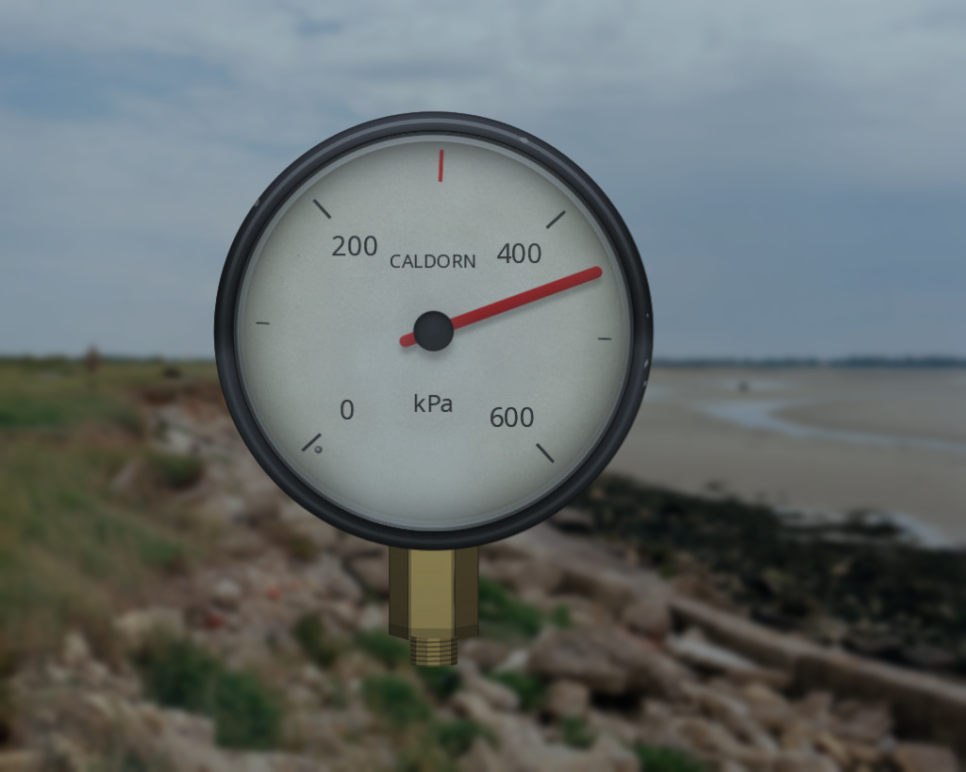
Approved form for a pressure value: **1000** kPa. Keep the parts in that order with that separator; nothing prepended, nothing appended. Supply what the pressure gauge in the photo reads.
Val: **450** kPa
